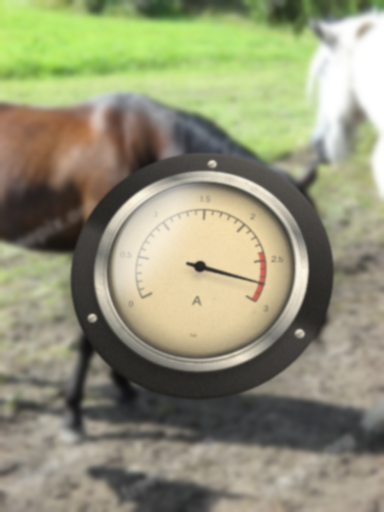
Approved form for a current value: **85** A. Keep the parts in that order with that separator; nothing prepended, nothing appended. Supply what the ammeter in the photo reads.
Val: **2.8** A
